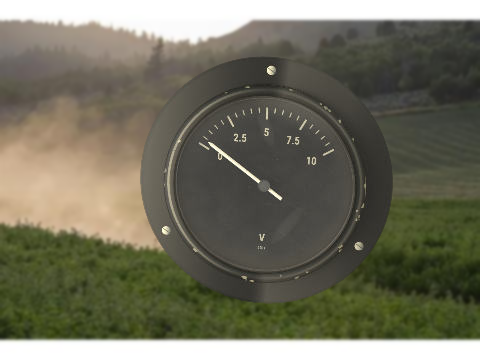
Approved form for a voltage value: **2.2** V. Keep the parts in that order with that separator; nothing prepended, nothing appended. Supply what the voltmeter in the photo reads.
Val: **0.5** V
